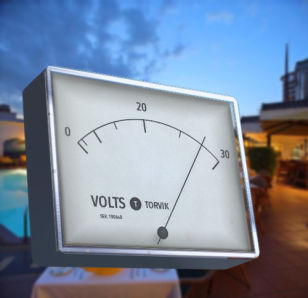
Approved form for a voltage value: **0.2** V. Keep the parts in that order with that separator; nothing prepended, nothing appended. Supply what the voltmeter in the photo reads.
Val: **27.5** V
